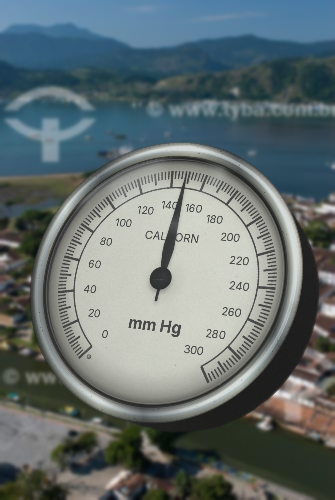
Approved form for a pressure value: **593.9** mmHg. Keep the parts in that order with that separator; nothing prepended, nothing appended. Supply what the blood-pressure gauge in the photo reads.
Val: **150** mmHg
